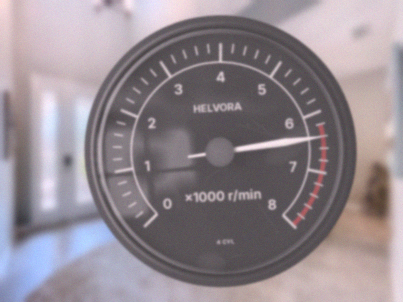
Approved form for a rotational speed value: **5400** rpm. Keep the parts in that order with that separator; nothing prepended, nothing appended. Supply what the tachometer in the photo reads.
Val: **6400** rpm
